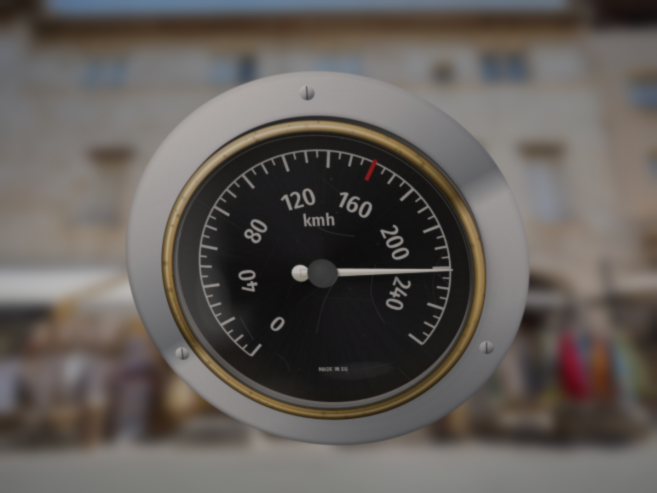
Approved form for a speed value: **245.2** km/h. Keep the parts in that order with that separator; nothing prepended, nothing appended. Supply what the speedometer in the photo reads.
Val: **220** km/h
